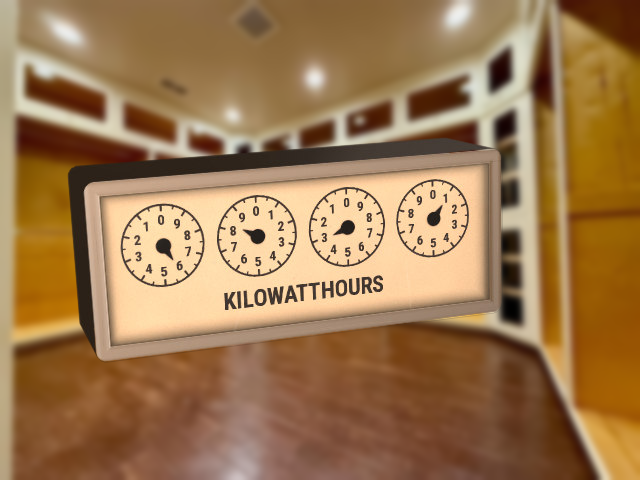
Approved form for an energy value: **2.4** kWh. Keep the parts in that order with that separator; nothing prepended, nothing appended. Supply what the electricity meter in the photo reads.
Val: **5831** kWh
